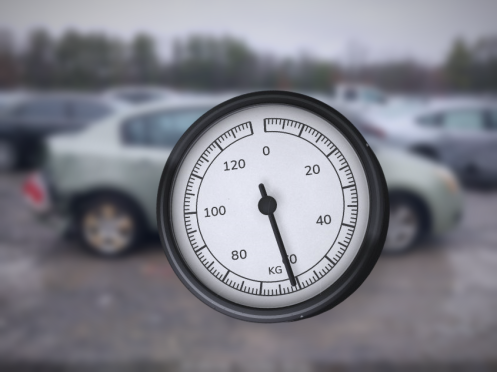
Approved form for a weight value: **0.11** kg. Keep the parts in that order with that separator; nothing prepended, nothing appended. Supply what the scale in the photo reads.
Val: **61** kg
